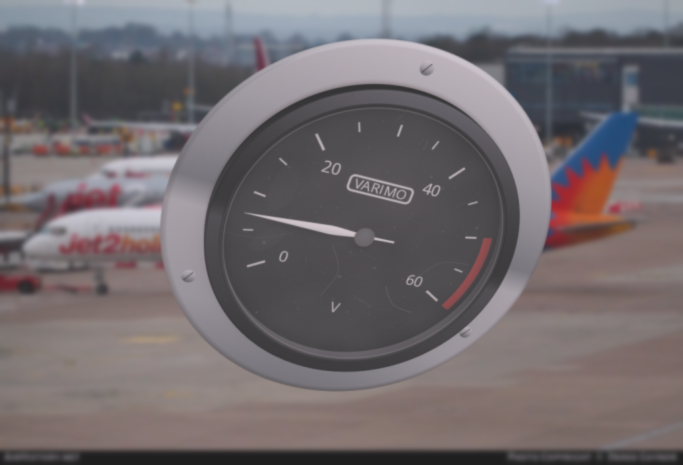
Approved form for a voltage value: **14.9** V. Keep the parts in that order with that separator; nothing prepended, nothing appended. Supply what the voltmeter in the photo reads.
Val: **7.5** V
